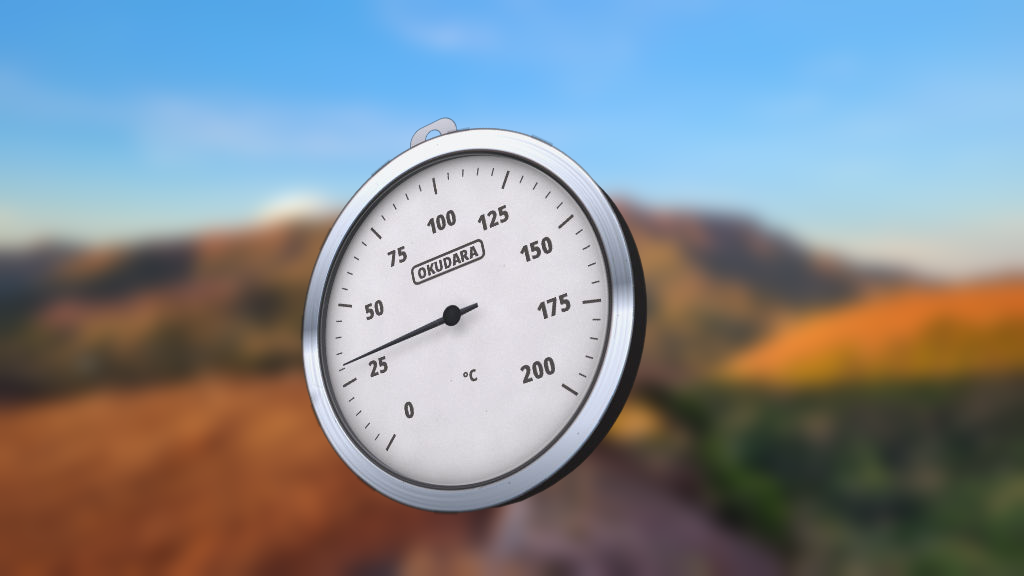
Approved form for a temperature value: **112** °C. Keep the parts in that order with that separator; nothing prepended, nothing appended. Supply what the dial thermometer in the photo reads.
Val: **30** °C
